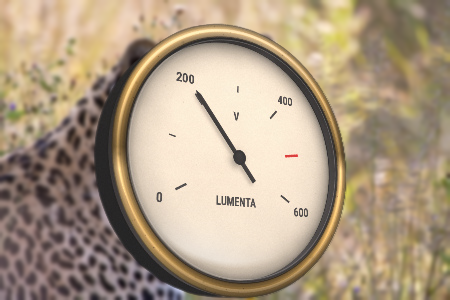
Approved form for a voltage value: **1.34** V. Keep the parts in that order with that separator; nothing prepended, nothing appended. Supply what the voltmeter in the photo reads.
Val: **200** V
